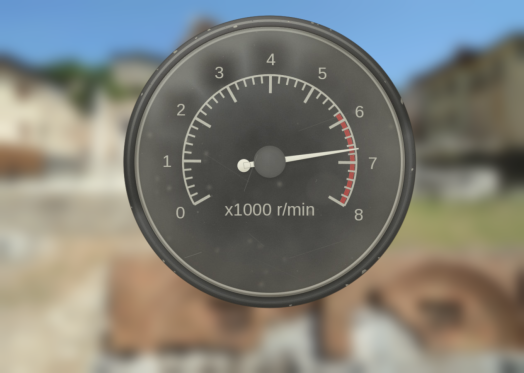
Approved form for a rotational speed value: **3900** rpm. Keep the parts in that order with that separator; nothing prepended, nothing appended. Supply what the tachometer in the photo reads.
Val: **6700** rpm
